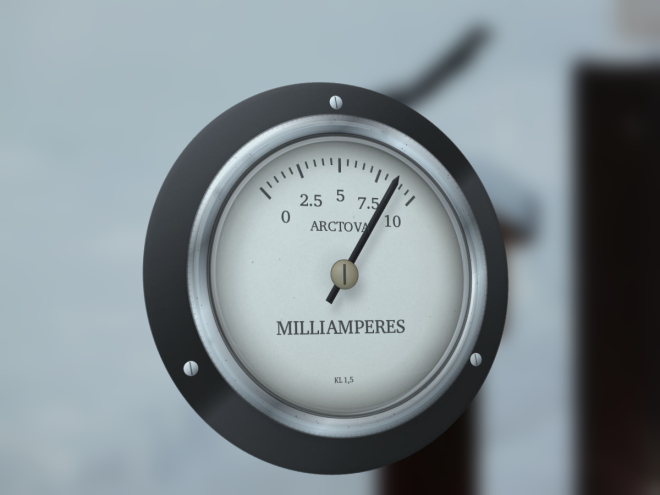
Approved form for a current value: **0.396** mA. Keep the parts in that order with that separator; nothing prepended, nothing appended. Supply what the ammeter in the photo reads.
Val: **8.5** mA
